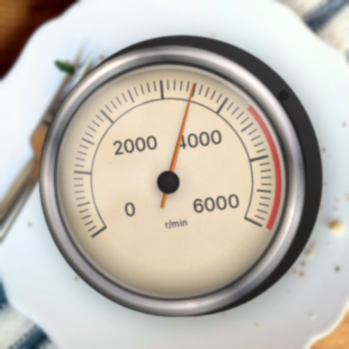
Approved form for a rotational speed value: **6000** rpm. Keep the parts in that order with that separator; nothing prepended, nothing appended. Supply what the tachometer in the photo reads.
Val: **3500** rpm
